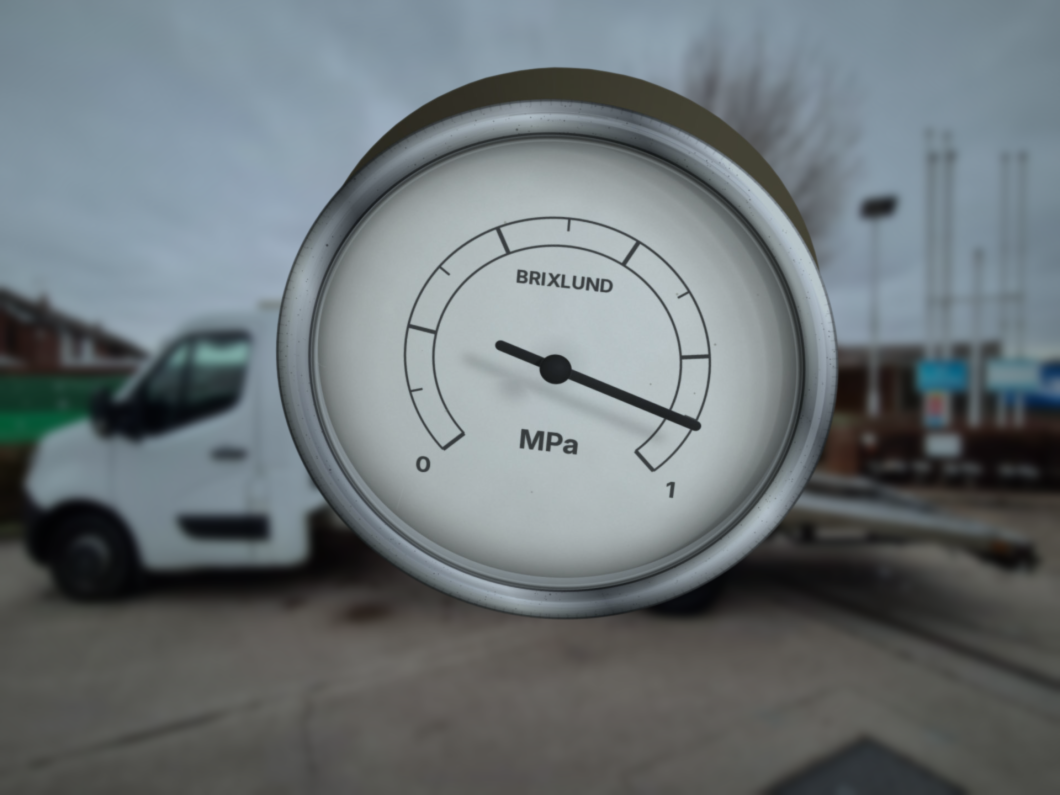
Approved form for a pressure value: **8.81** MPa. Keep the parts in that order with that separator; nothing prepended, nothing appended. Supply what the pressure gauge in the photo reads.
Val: **0.9** MPa
